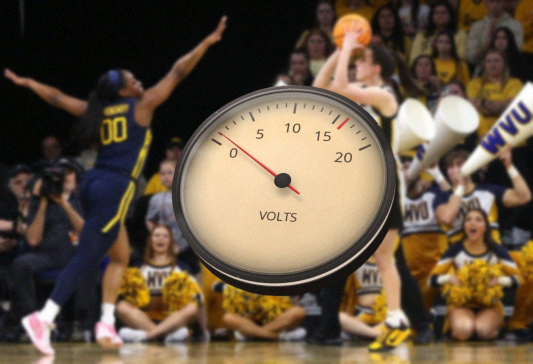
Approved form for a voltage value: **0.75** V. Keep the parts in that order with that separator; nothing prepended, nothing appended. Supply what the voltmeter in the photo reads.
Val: **1** V
